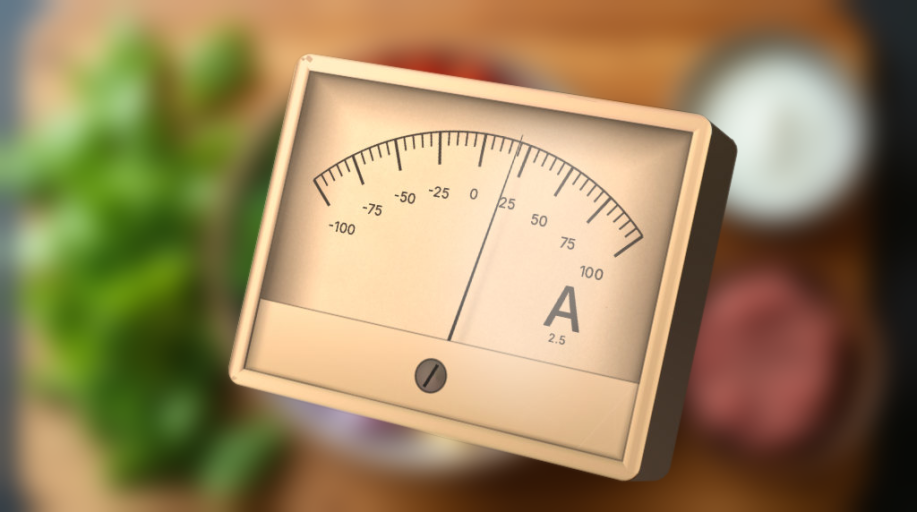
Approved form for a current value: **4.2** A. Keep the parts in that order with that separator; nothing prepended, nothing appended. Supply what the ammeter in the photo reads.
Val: **20** A
